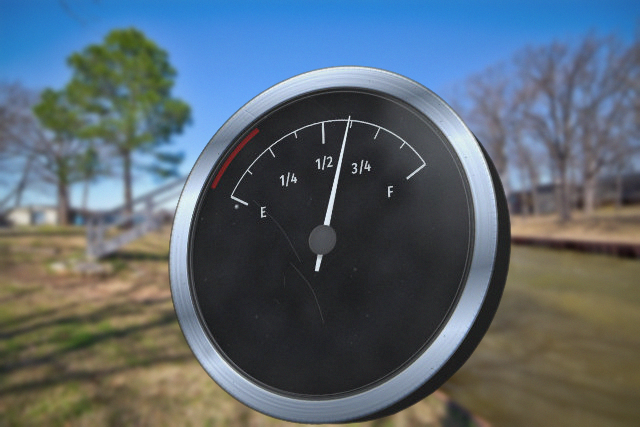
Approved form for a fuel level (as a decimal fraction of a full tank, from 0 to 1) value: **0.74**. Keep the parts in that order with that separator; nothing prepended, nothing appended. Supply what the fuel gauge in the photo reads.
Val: **0.625**
